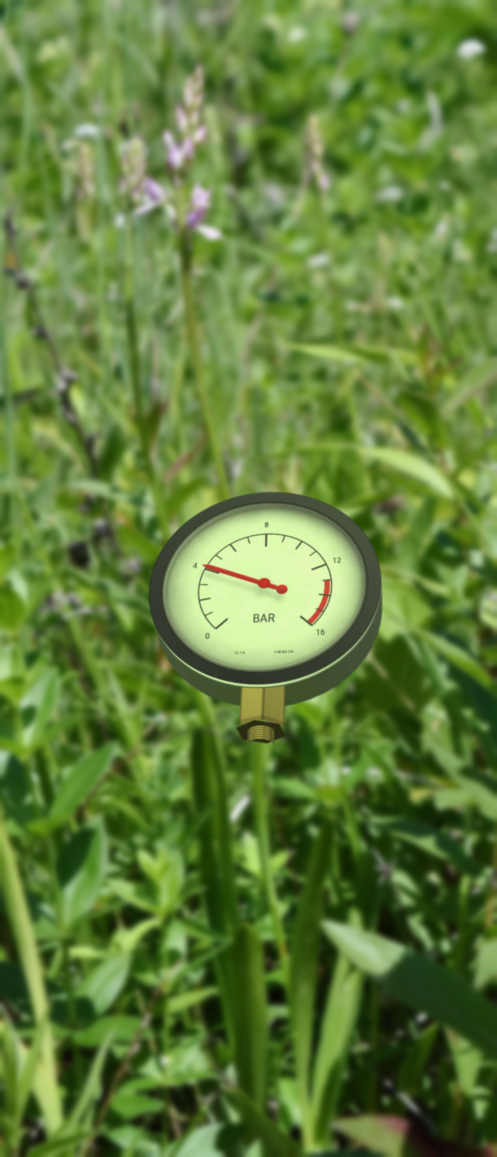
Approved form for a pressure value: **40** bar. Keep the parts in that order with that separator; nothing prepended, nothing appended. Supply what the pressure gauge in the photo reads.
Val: **4** bar
